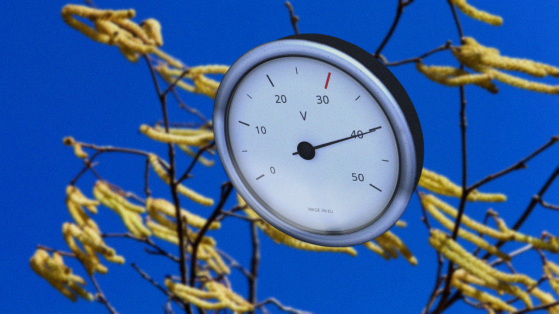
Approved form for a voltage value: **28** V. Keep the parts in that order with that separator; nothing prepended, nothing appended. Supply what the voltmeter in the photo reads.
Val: **40** V
